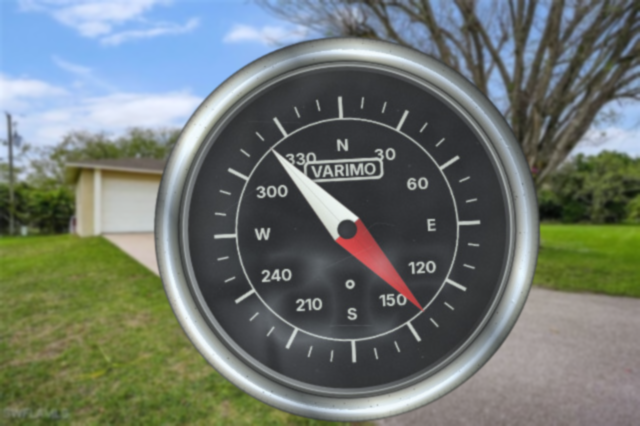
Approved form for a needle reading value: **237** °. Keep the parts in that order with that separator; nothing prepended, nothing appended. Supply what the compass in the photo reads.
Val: **140** °
